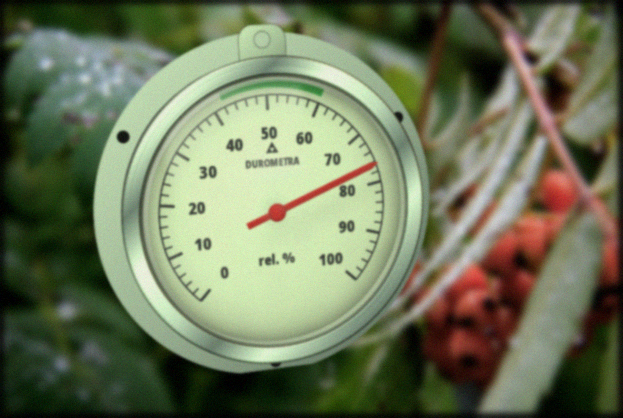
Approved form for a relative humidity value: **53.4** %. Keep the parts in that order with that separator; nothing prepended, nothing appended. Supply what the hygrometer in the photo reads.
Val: **76** %
